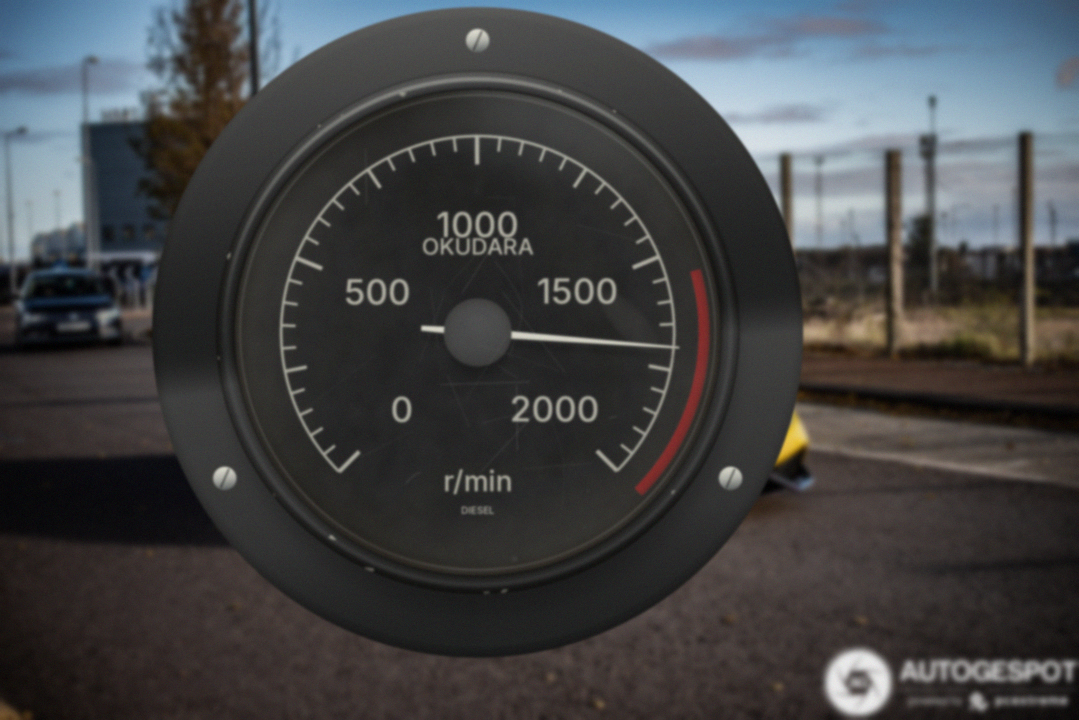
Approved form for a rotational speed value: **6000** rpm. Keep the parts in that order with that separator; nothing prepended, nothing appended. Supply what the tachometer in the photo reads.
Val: **1700** rpm
